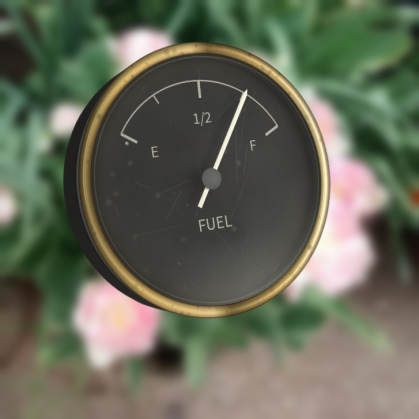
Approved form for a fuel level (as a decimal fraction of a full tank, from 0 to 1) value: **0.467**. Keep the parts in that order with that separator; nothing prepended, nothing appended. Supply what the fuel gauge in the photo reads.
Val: **0.75**
